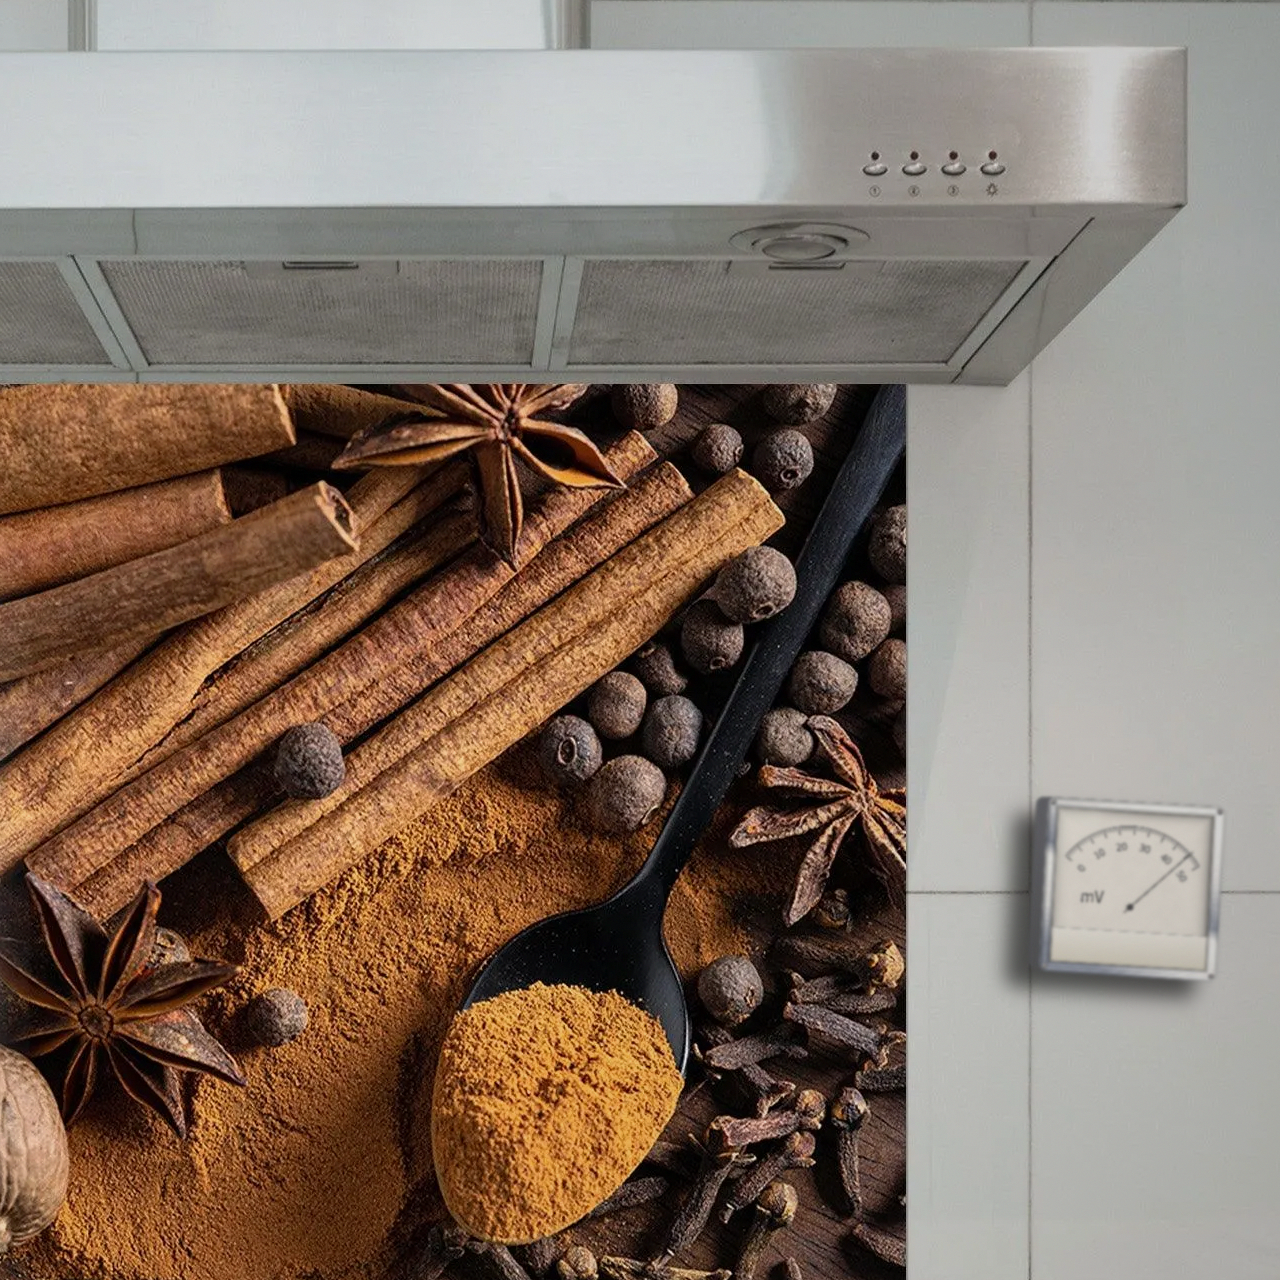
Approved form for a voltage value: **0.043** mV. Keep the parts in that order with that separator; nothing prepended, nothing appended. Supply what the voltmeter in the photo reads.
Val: **45** mV
